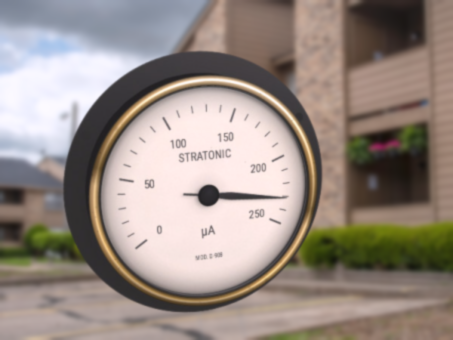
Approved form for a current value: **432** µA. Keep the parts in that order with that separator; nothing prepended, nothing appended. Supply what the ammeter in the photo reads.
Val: **230** µA
